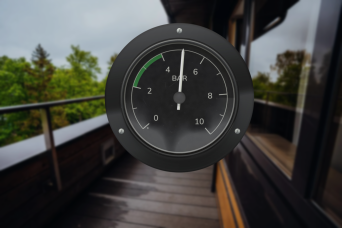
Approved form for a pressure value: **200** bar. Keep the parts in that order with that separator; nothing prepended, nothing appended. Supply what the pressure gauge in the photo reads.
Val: **5** bar
